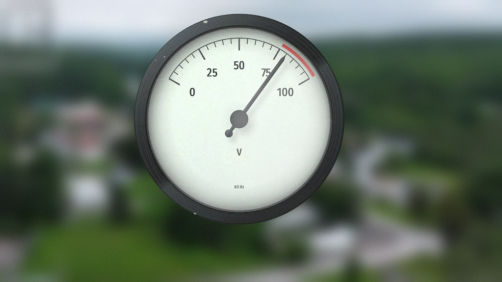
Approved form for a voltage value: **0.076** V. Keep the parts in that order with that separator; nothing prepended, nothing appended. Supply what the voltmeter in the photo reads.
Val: **80** V
